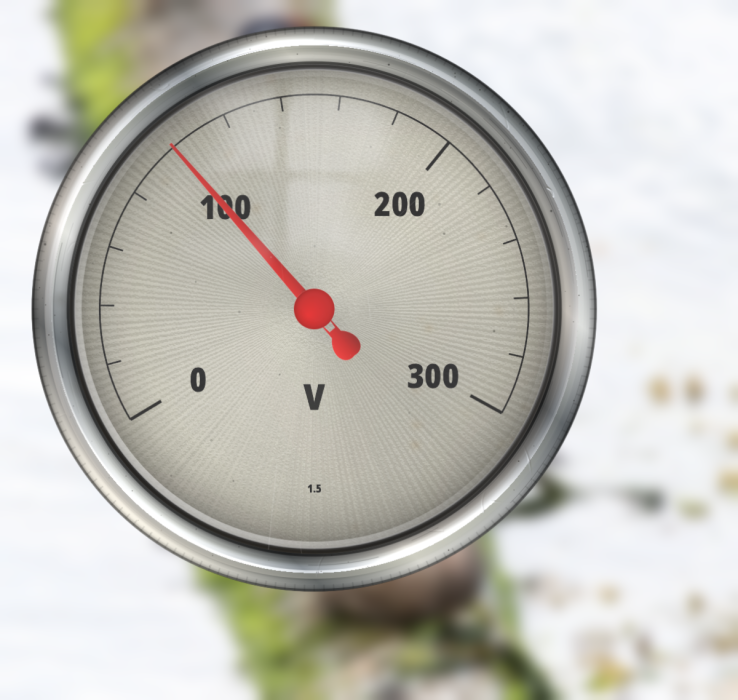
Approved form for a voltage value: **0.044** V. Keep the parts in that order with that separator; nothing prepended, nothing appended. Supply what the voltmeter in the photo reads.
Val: **100** V
